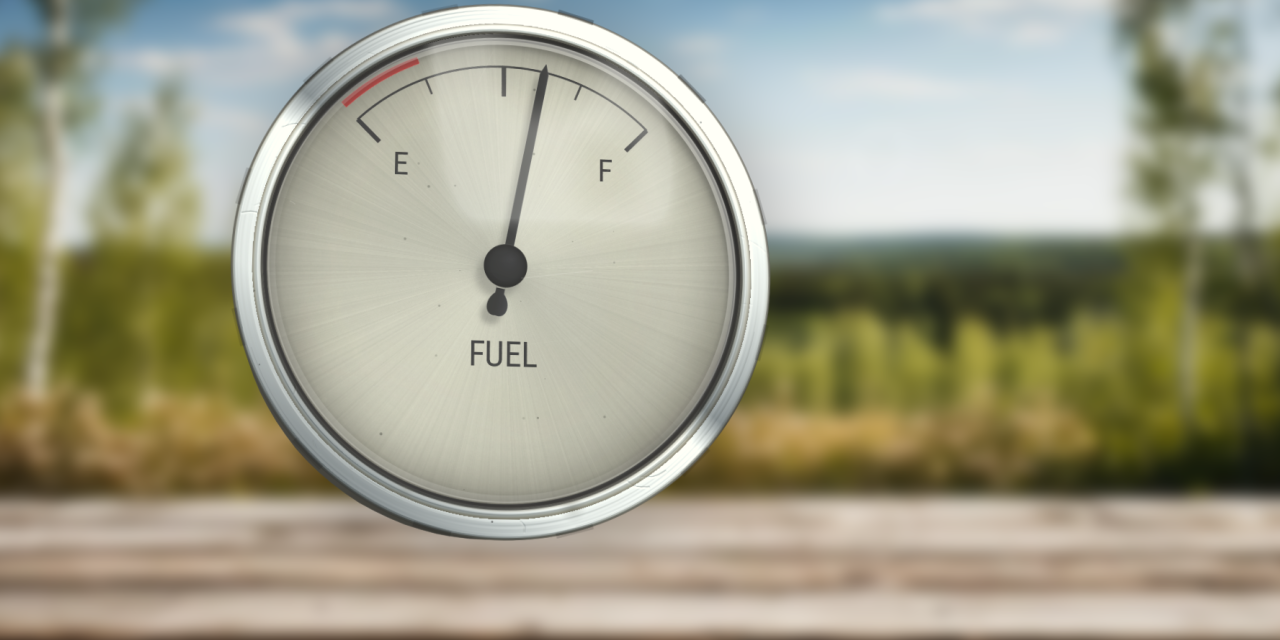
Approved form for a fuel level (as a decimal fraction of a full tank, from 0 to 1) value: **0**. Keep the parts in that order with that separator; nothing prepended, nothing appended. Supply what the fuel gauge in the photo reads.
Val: **0.625**
